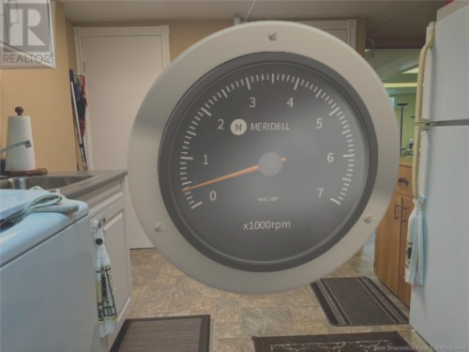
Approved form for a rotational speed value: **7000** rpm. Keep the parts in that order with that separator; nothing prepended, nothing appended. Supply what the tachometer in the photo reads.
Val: **400** rpm
